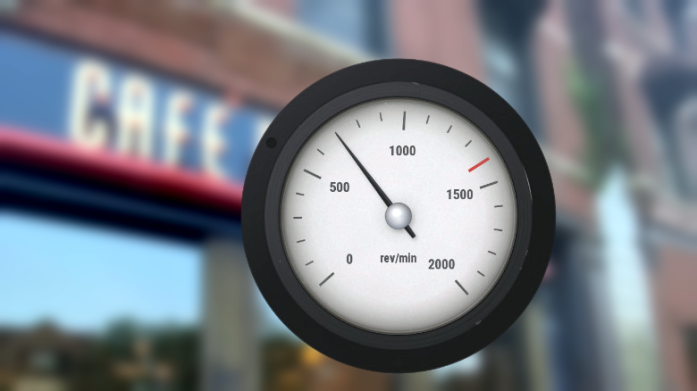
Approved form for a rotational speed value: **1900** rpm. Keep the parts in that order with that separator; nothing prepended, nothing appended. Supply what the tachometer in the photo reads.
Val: **700** rpm
